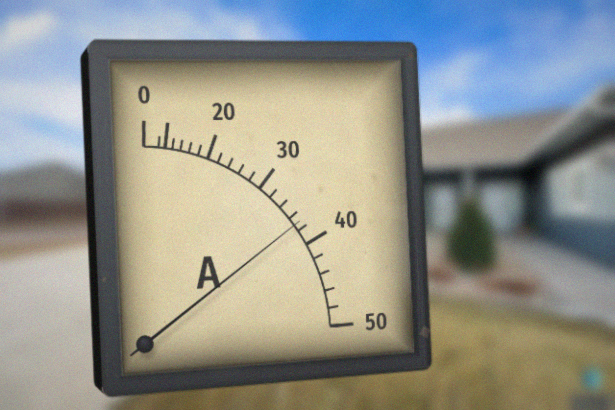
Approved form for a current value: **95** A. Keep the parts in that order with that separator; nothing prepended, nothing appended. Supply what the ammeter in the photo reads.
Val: **37** A
